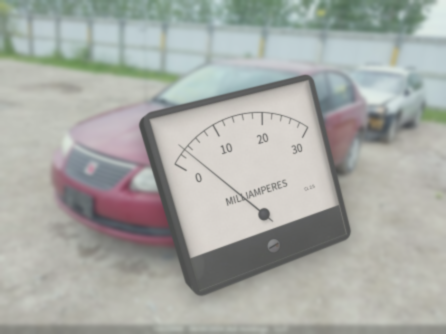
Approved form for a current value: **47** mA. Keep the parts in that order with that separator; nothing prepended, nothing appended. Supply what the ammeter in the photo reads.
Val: **3** mA
